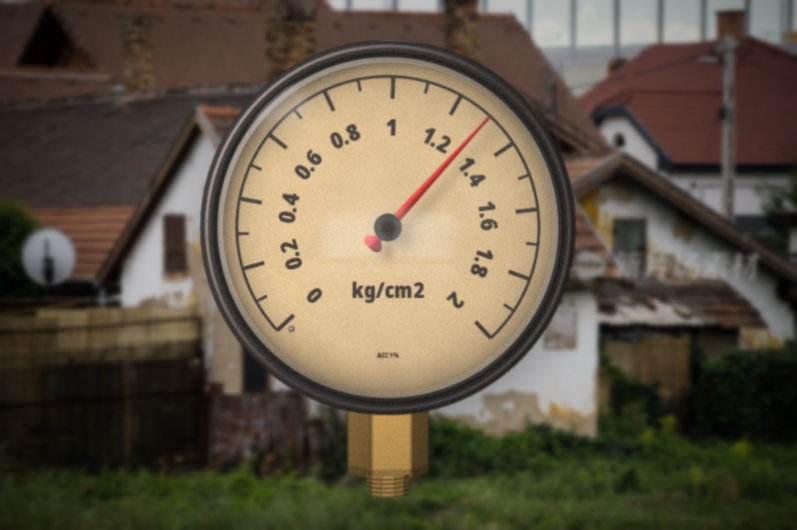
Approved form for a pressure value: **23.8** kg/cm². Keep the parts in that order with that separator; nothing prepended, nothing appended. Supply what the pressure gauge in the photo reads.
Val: **1.3** kg/cm²
